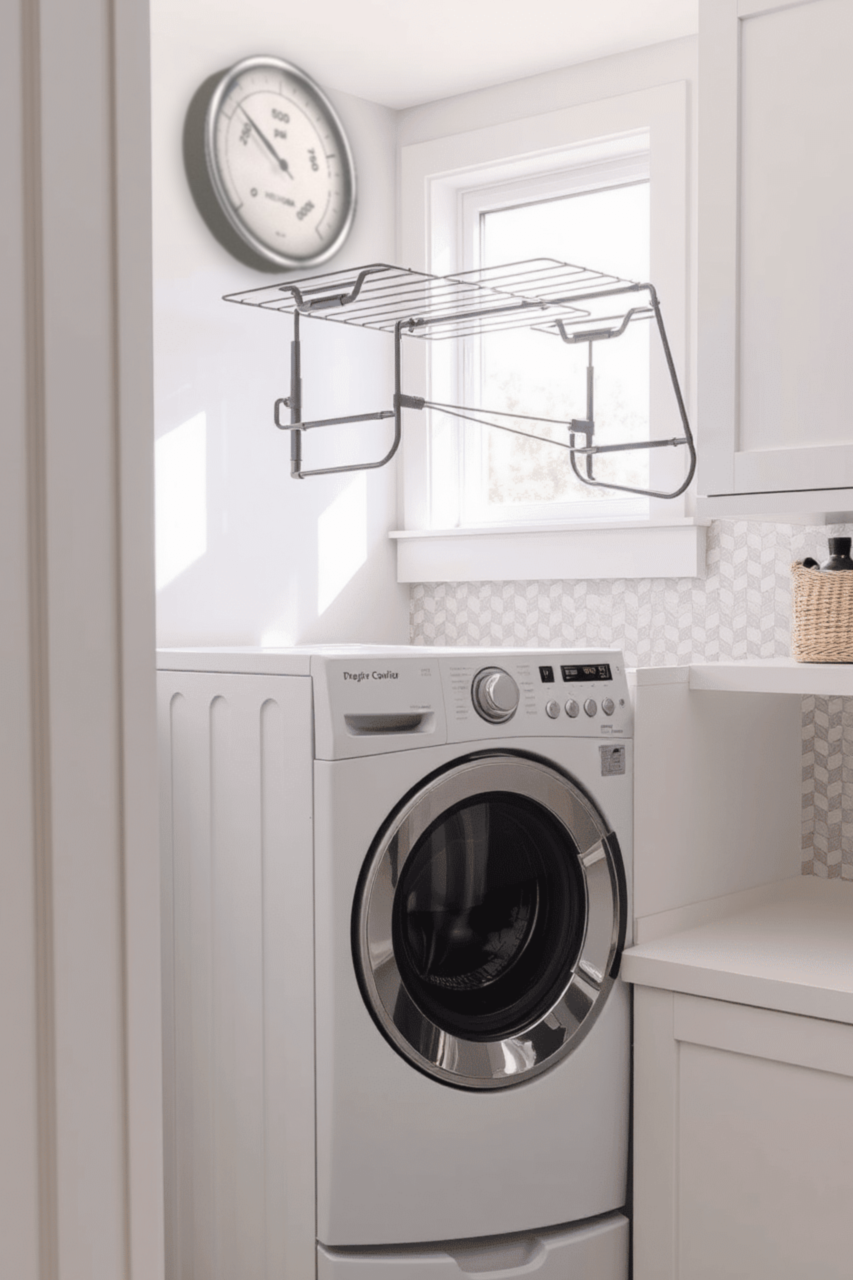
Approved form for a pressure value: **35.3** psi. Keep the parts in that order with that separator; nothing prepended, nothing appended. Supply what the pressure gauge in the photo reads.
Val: **300** psi
